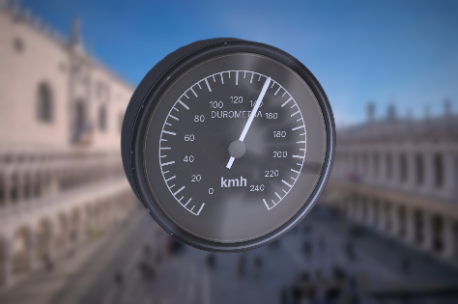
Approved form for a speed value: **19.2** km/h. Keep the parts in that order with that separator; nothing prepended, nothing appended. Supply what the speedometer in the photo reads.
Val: **140** km/h
